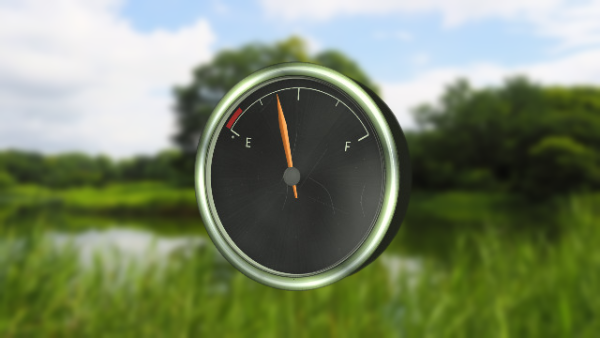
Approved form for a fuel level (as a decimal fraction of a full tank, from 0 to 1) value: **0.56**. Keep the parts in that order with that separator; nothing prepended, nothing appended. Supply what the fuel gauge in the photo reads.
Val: **0.375**
